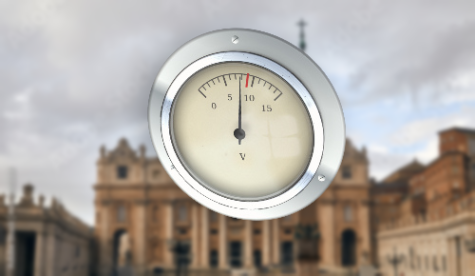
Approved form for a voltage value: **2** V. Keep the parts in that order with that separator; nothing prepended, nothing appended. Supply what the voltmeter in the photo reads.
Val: **8** V
